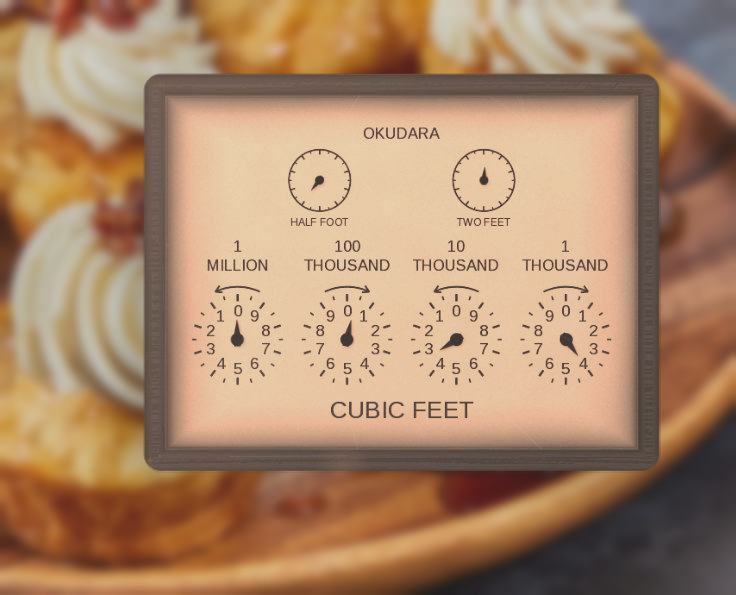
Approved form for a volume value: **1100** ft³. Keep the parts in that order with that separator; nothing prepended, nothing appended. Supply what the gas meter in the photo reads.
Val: **3400** ft³
